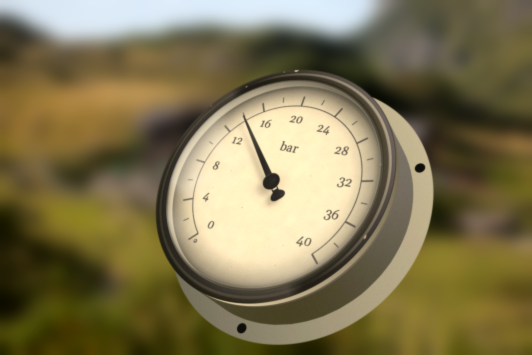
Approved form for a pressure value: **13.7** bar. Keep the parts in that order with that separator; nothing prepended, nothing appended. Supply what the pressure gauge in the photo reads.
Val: **14** bar
